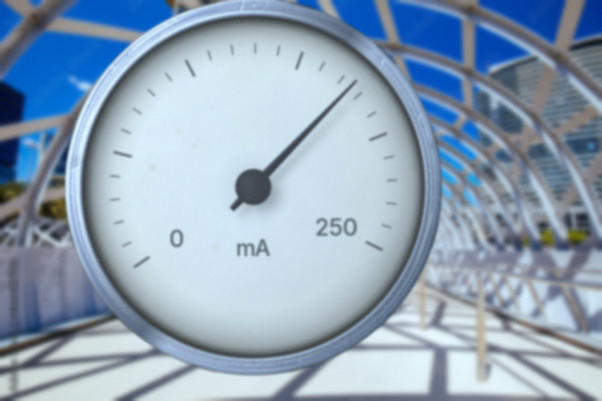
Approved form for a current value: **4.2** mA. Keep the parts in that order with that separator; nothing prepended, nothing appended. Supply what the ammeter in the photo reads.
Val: **175** mA
